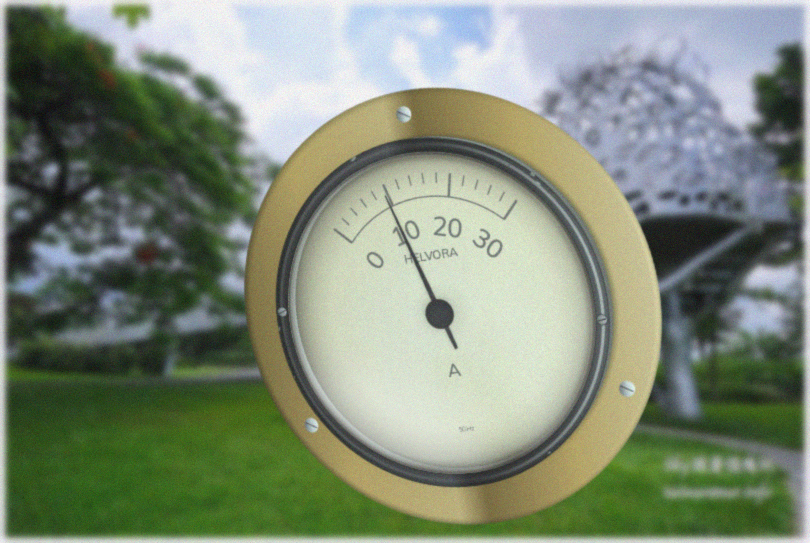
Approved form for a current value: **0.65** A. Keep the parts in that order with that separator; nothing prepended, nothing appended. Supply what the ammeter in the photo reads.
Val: **10** A
